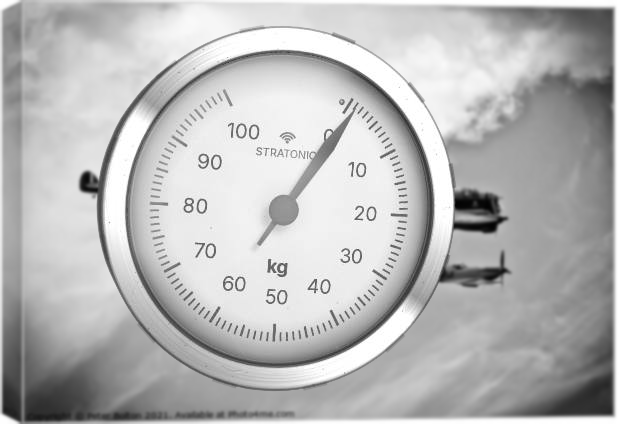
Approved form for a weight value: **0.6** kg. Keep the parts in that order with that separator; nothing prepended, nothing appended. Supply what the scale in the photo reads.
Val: **1** kg
